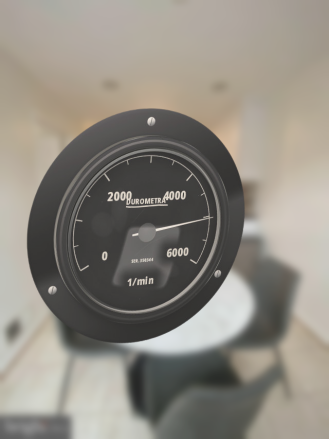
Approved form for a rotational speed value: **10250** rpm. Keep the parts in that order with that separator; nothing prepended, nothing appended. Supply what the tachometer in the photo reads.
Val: **5000** rpm
